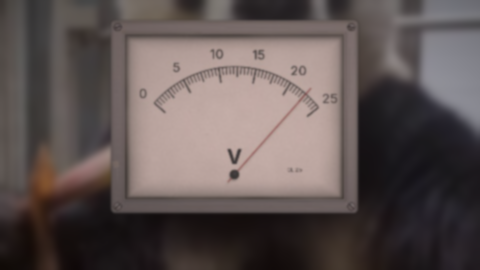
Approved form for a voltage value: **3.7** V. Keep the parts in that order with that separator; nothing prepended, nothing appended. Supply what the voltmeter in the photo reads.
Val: **22.5** V
